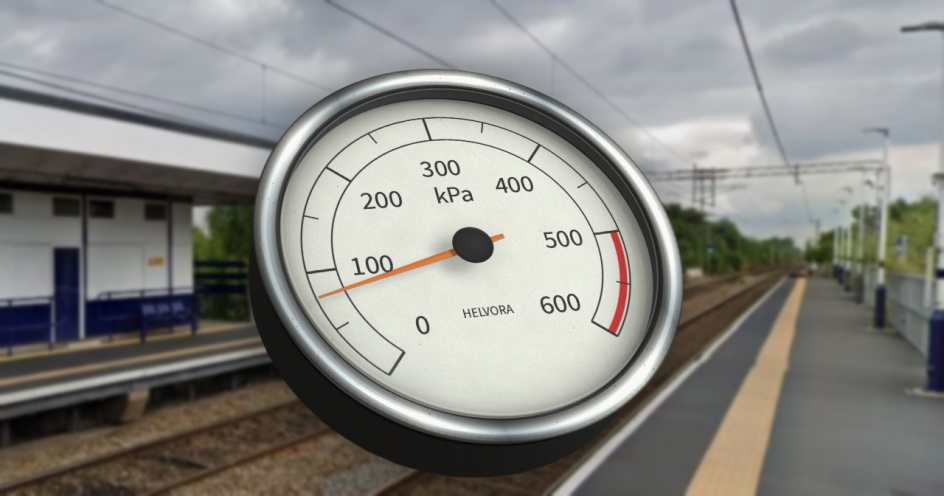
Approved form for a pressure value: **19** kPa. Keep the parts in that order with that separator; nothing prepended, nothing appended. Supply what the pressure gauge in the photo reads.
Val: **75** kPa
